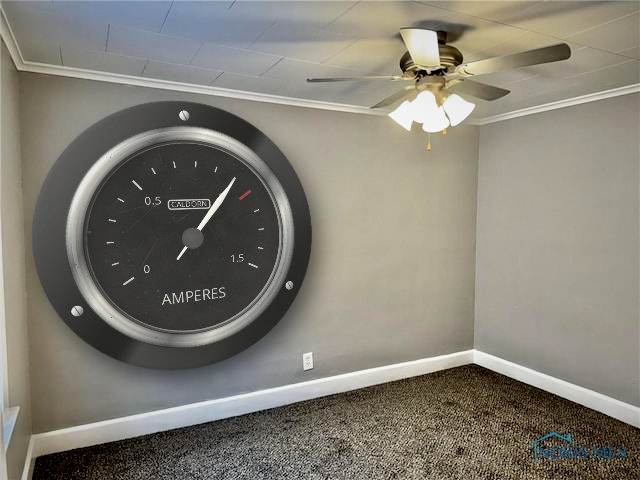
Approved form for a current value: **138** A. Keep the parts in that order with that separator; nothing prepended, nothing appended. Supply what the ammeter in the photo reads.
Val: **1** A
